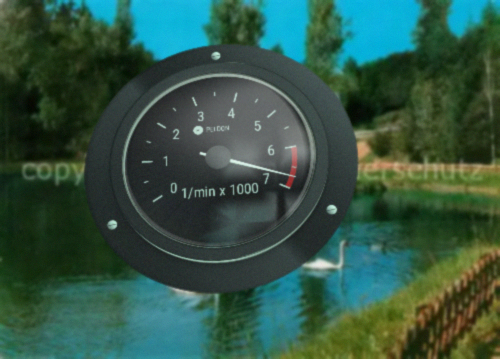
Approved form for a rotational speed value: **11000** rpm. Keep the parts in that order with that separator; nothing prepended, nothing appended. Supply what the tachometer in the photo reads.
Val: **6750** rpm
